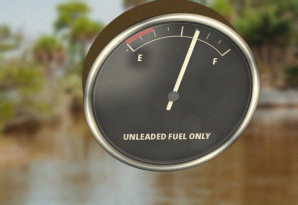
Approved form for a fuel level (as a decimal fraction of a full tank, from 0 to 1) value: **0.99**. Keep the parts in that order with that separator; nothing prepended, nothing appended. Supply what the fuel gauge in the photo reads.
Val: **0.625**
